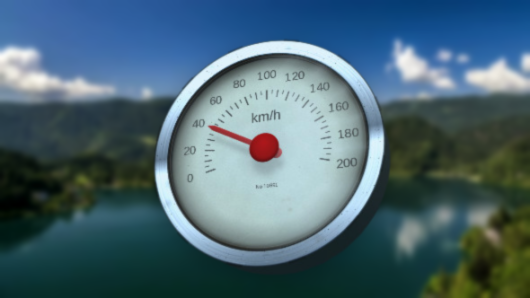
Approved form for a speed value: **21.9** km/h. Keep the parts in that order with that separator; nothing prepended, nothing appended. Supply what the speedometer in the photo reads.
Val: **40** km/h
